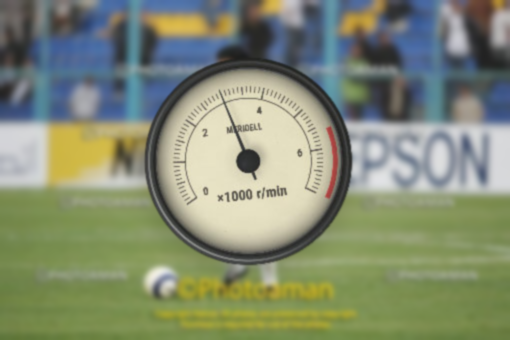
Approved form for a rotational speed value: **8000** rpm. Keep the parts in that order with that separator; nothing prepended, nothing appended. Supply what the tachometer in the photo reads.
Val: **3000** rpm
